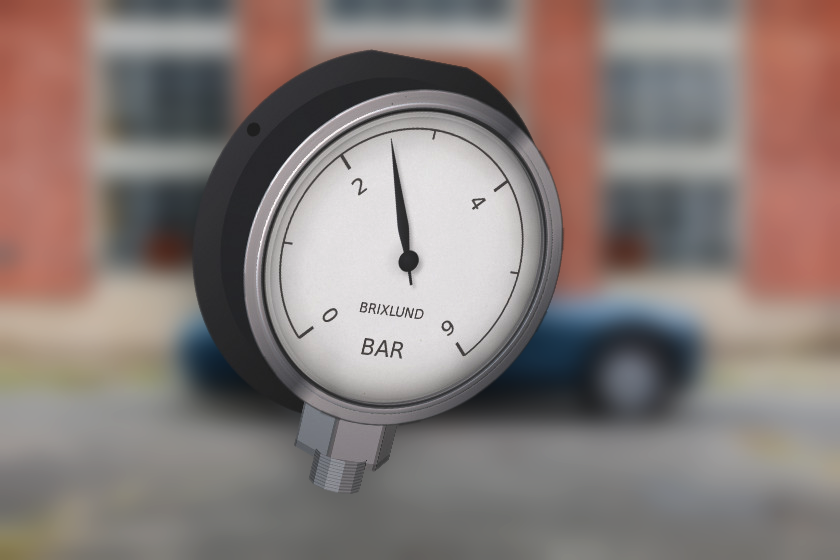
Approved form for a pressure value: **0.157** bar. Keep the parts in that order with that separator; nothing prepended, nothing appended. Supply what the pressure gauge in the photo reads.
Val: **2.5** bar
